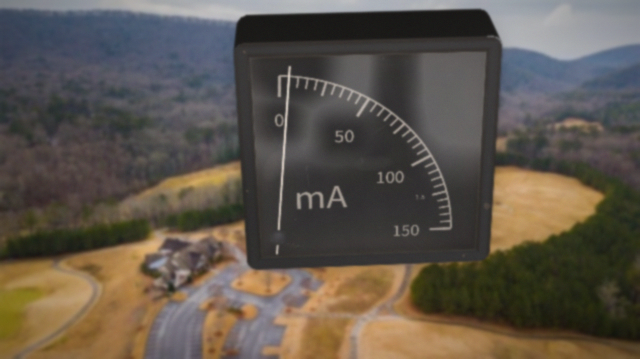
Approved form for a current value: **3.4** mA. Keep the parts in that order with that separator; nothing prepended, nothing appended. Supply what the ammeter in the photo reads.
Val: **5** mA
